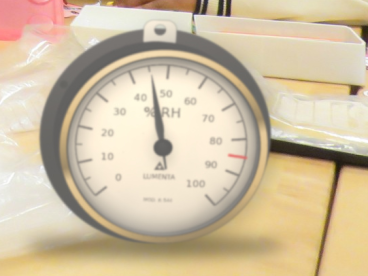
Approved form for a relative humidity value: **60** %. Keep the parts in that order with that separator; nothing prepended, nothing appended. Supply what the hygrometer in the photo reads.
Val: **45** %
